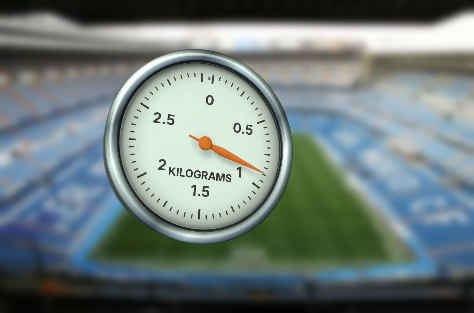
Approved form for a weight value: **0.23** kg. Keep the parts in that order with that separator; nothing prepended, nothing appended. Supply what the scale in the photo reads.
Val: **0.9** kg
